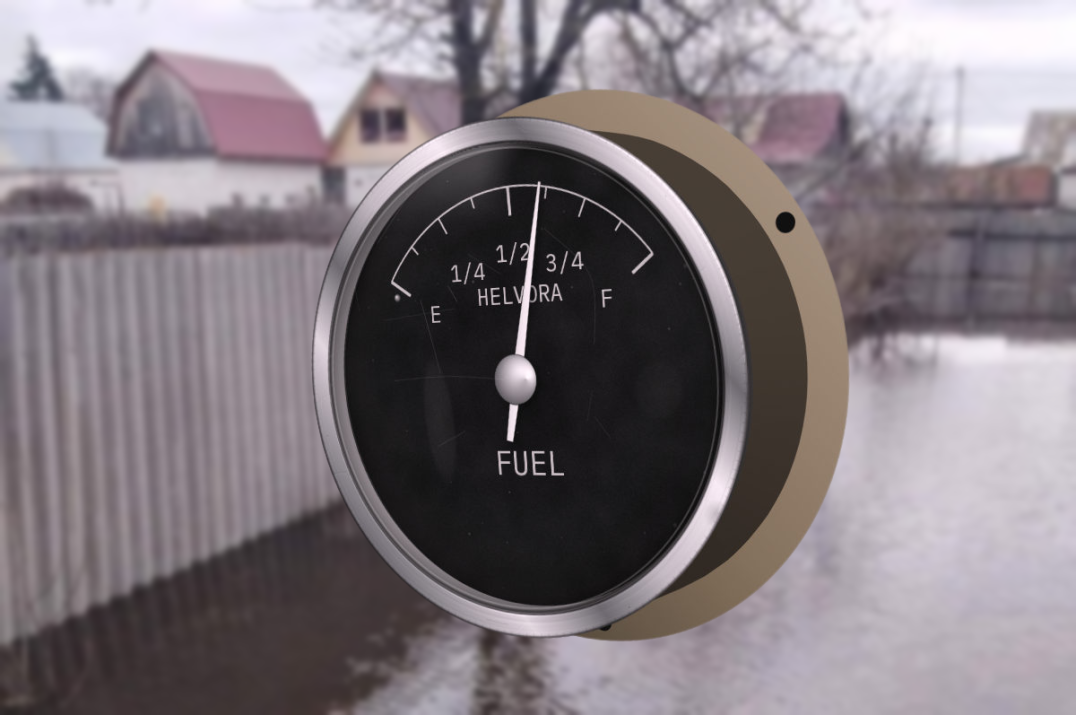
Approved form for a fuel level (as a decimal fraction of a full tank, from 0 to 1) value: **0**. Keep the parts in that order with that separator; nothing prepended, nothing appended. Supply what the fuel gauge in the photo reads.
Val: **0.625**
